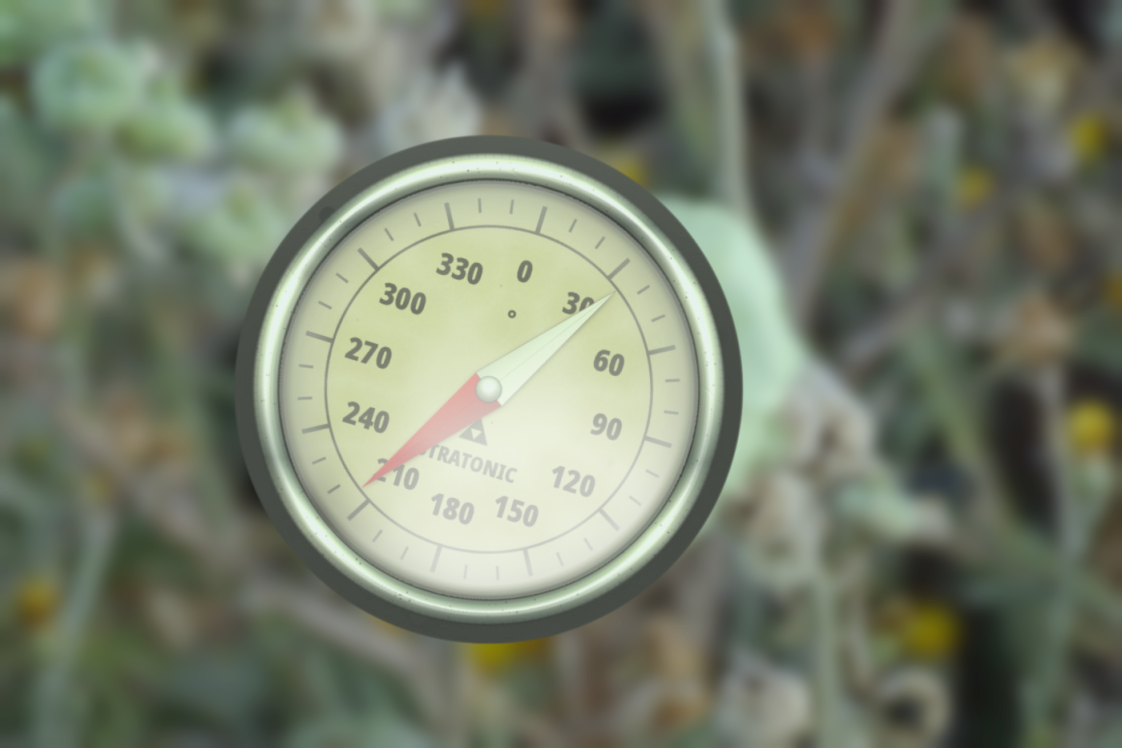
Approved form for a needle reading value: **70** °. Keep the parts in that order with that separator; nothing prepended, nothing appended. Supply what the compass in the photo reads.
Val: **215** °
